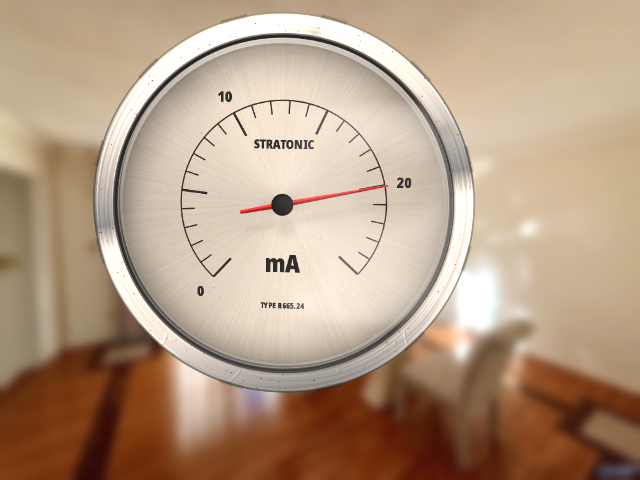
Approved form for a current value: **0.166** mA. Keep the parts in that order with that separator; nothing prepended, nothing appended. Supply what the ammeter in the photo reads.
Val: **20** mA
